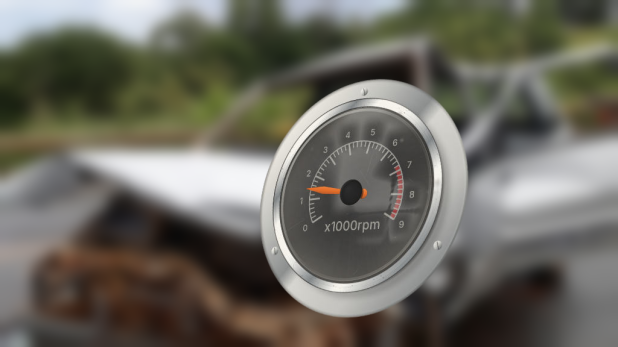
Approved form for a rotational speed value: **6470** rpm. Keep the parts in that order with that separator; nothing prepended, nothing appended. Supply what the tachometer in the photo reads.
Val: **1400** rpm
